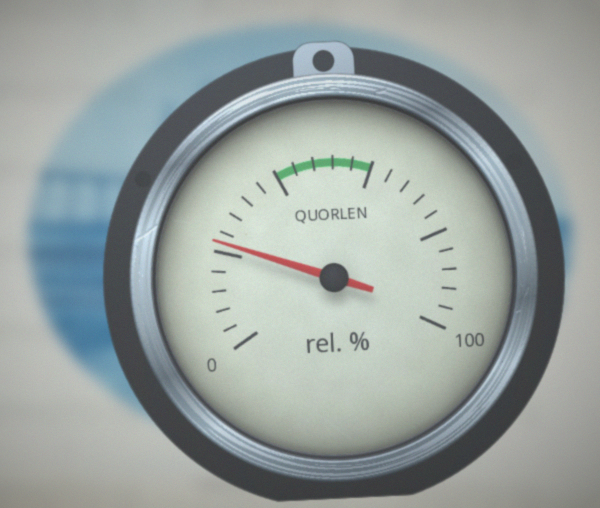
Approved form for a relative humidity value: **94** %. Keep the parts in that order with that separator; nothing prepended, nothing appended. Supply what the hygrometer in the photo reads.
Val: **22** %
